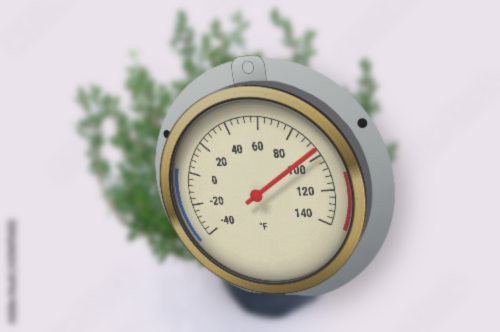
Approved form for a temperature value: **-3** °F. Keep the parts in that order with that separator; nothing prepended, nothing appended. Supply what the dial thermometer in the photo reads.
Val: **96** °F
